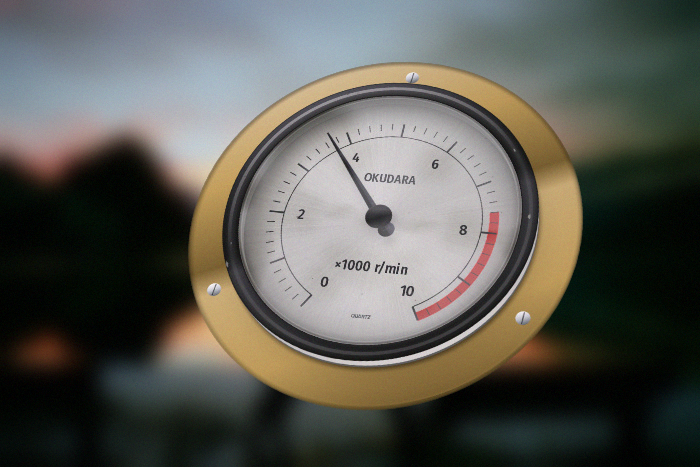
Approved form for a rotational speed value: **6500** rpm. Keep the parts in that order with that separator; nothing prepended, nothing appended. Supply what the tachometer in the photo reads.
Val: **3700** rpm
